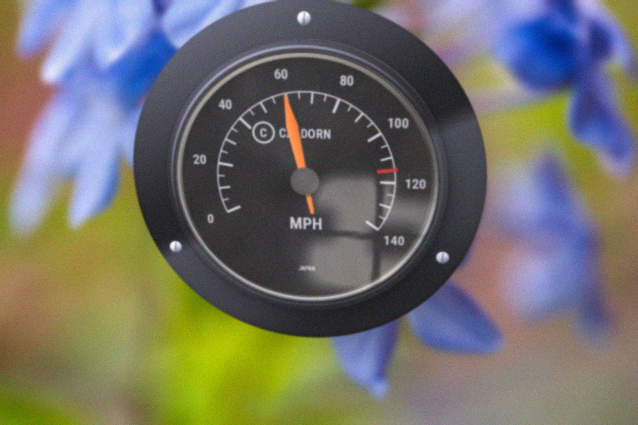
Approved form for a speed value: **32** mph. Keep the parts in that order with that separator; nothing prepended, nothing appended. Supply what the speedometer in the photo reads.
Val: **60** mph
